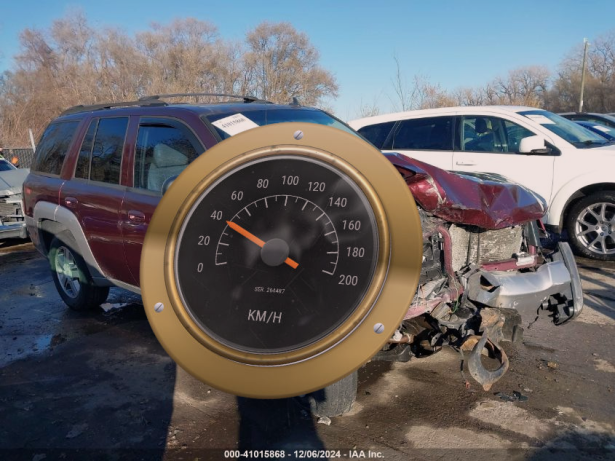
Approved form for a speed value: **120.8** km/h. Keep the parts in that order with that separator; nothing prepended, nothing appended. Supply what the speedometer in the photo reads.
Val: **40** km/h
